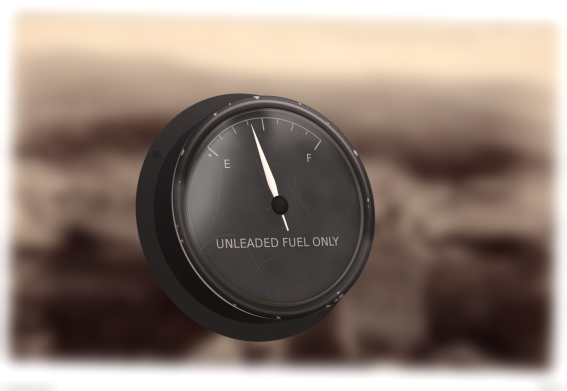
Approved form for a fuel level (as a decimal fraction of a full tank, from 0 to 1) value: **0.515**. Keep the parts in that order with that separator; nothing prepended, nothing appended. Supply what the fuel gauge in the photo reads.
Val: **0.375**
